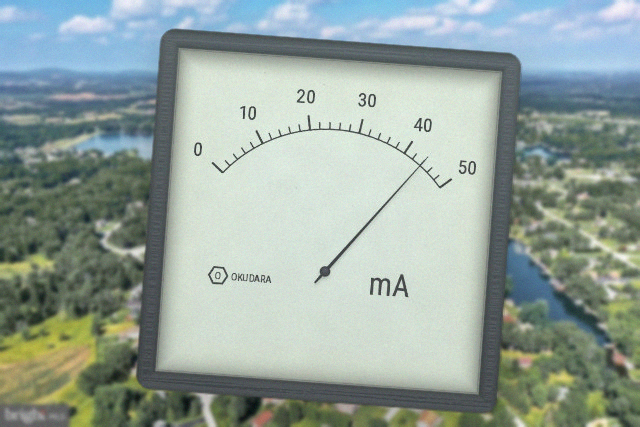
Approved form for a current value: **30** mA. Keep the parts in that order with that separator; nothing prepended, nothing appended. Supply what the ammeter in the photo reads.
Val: **44** mA
